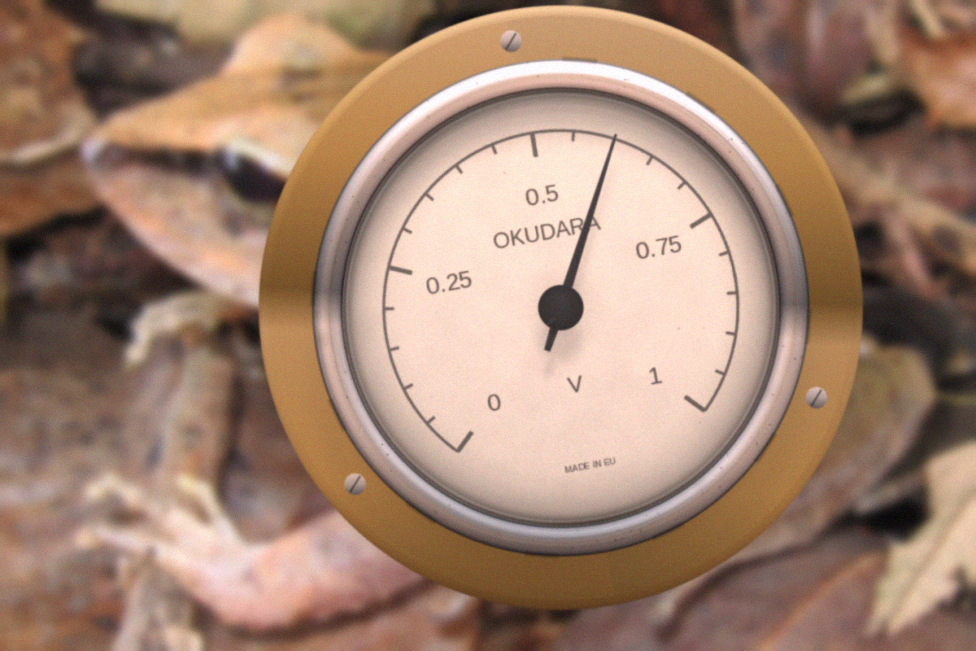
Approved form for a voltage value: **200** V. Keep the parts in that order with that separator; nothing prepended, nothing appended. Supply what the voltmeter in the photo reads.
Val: **0.6** V
